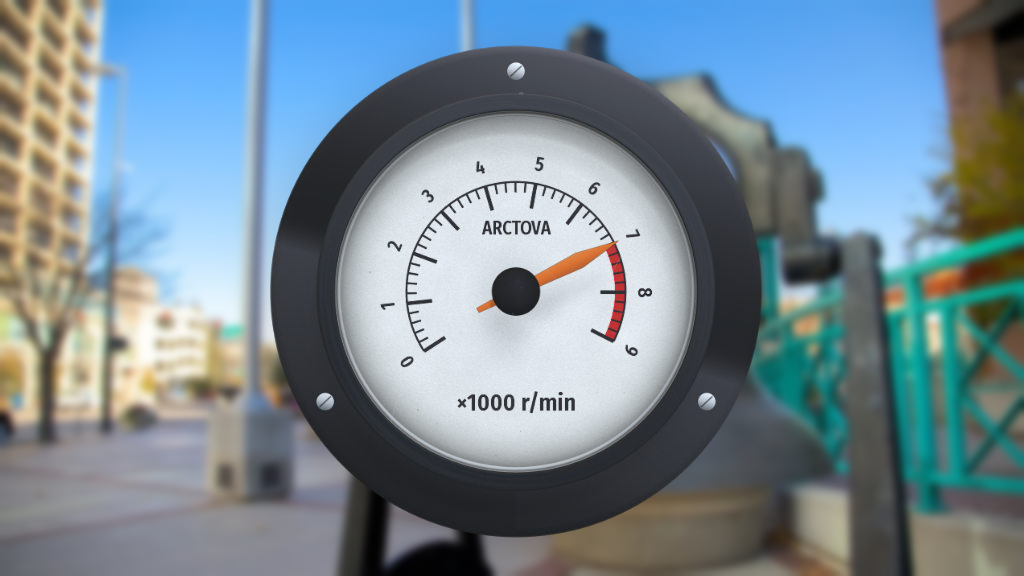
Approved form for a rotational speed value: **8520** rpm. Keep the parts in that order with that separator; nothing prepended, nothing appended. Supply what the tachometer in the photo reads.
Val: **7000** rpm
